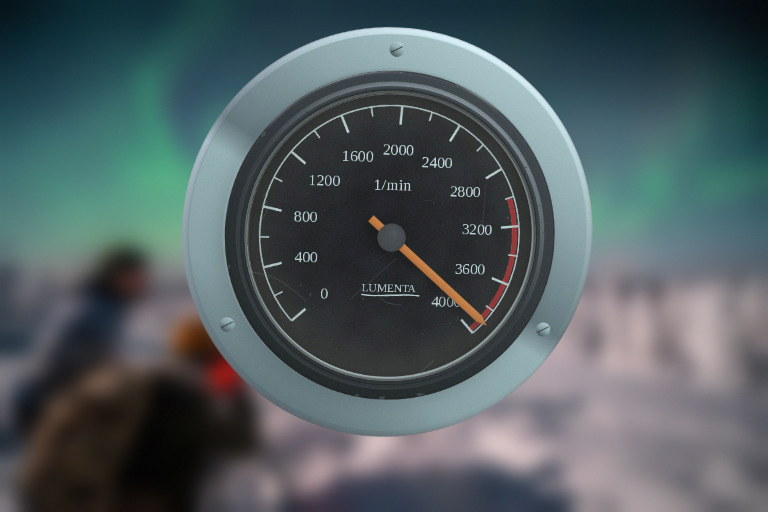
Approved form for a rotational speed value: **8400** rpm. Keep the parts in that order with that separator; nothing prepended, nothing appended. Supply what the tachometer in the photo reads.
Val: **3900** rpm
